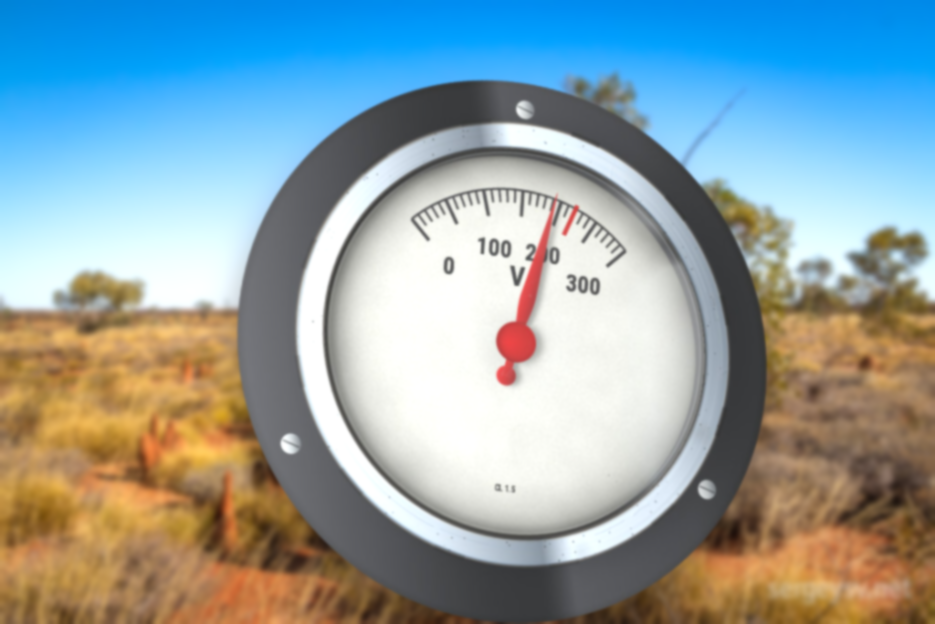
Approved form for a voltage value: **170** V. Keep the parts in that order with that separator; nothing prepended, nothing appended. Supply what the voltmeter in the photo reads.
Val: **190** V
